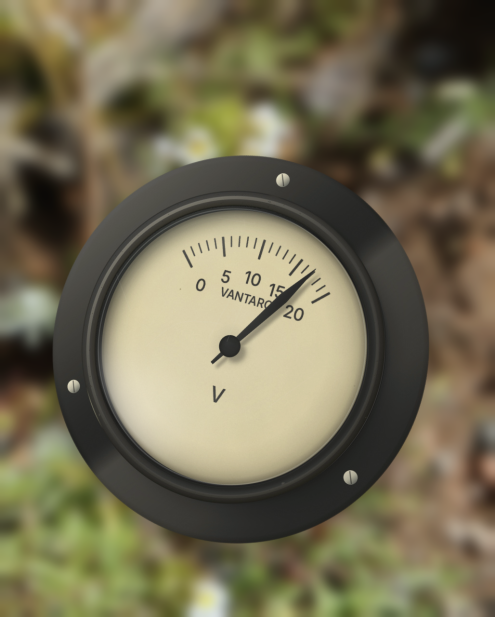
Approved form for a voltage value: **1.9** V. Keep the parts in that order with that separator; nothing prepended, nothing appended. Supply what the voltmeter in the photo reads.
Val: **17** V
